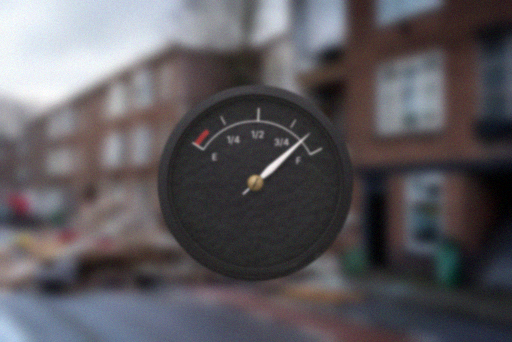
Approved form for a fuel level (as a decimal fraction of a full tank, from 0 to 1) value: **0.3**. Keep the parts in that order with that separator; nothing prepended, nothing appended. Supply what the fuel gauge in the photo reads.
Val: **0.875**
